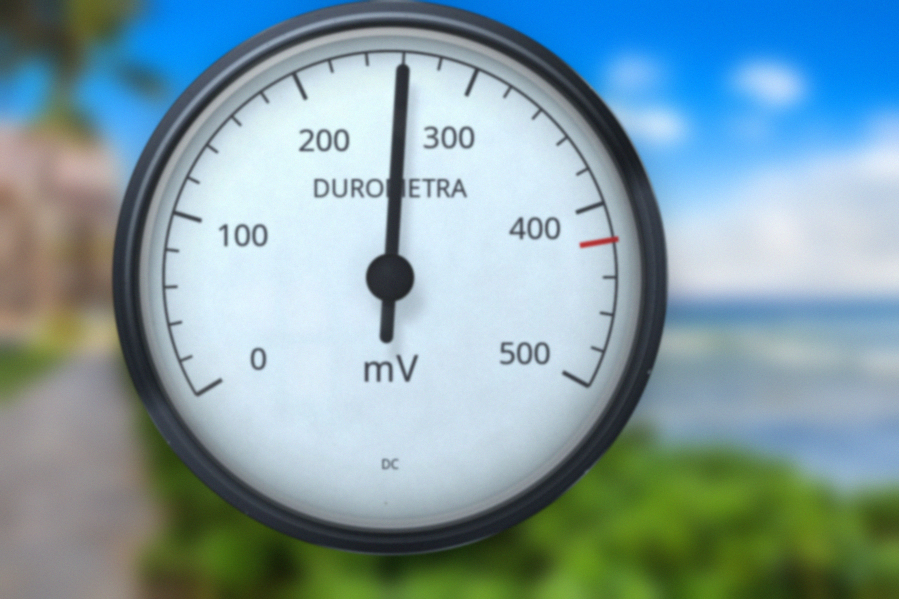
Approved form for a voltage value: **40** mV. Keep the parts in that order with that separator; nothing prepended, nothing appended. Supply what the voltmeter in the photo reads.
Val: **260** mV
